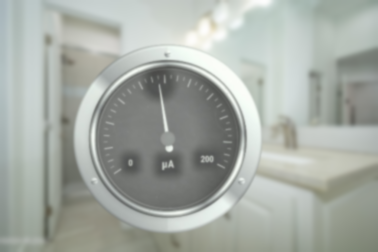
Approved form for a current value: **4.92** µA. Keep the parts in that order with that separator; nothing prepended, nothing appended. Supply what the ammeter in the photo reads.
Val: **95** µA
